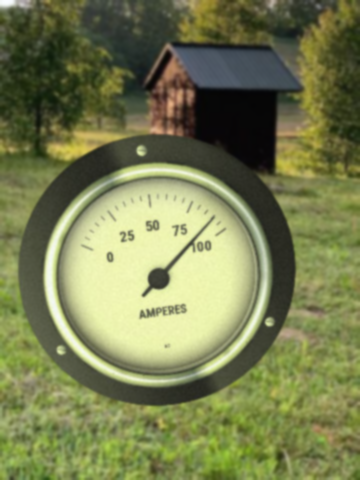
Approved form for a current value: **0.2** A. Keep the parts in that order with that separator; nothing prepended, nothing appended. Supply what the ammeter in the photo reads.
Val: **90** A
